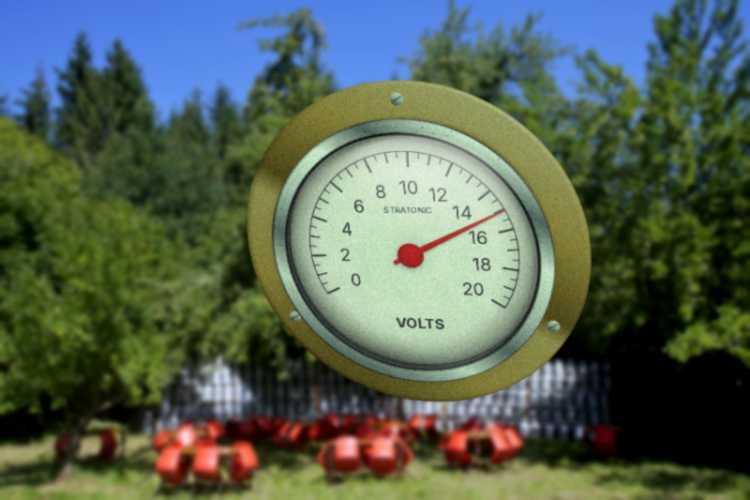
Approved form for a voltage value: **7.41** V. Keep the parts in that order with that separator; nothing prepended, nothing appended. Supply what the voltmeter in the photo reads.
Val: **15** V
